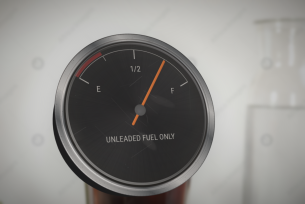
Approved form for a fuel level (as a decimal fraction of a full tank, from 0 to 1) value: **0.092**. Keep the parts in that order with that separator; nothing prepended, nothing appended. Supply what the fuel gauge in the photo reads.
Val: **0.75**
